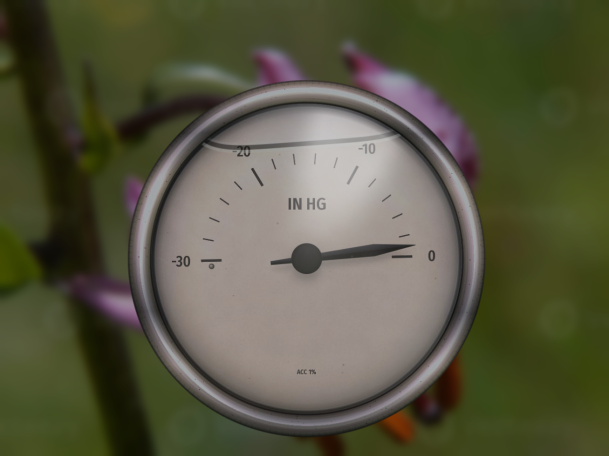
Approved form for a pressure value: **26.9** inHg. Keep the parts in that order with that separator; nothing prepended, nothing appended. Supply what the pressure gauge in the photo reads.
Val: **-1** inHg
